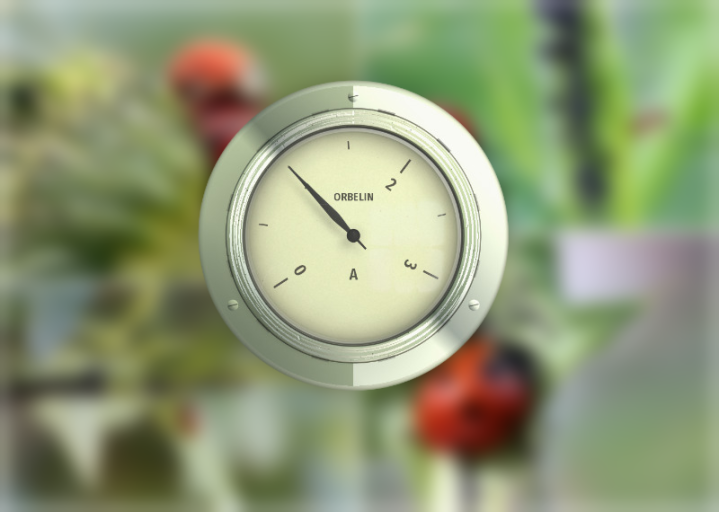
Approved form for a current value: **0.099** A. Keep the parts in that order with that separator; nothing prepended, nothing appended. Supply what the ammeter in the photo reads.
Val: **1** A
